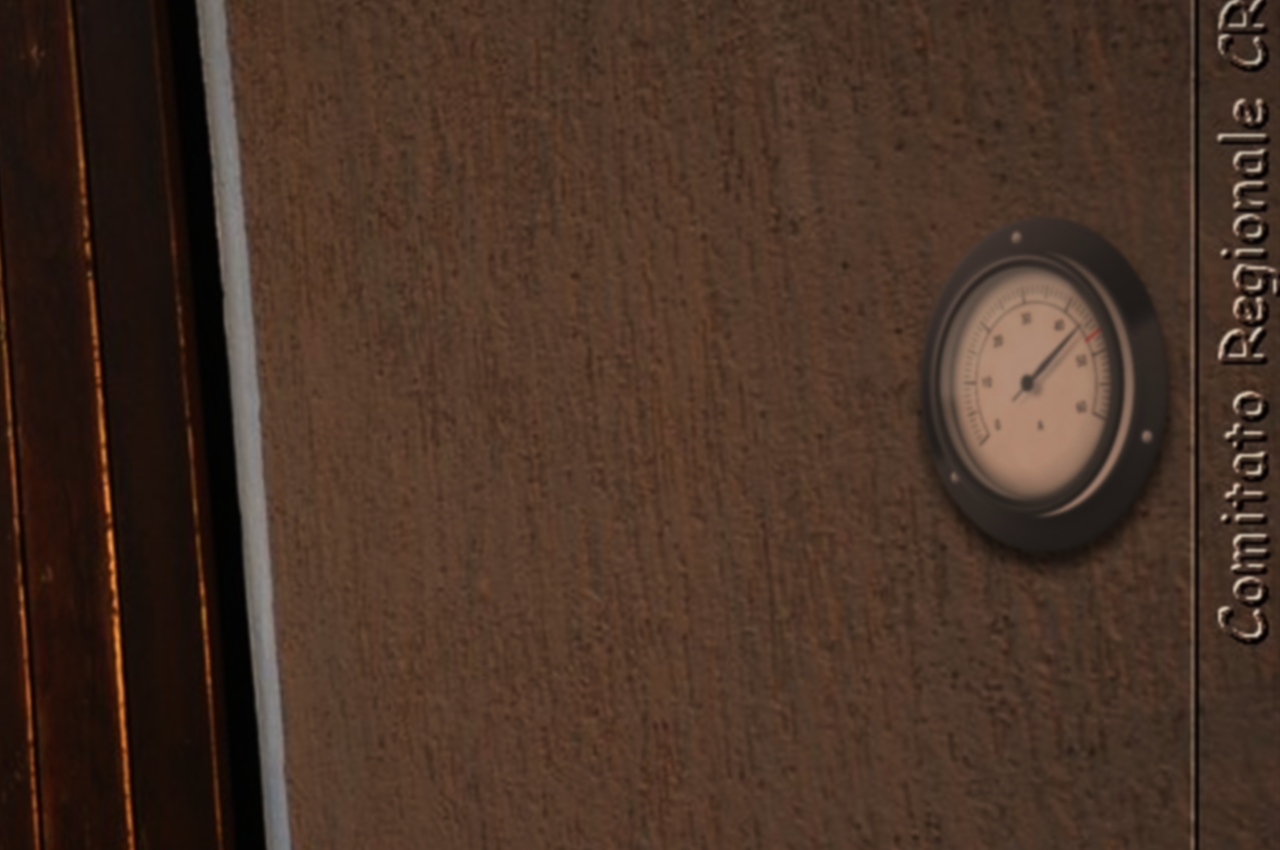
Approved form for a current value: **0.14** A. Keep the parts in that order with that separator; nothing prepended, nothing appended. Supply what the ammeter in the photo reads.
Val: **45** A
